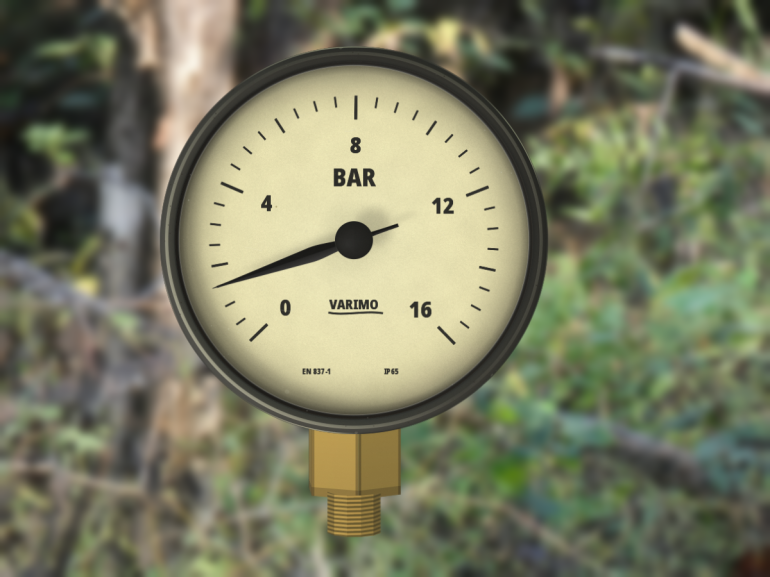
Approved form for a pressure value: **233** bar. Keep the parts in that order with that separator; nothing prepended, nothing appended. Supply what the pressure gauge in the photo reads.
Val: **1.5** bar
